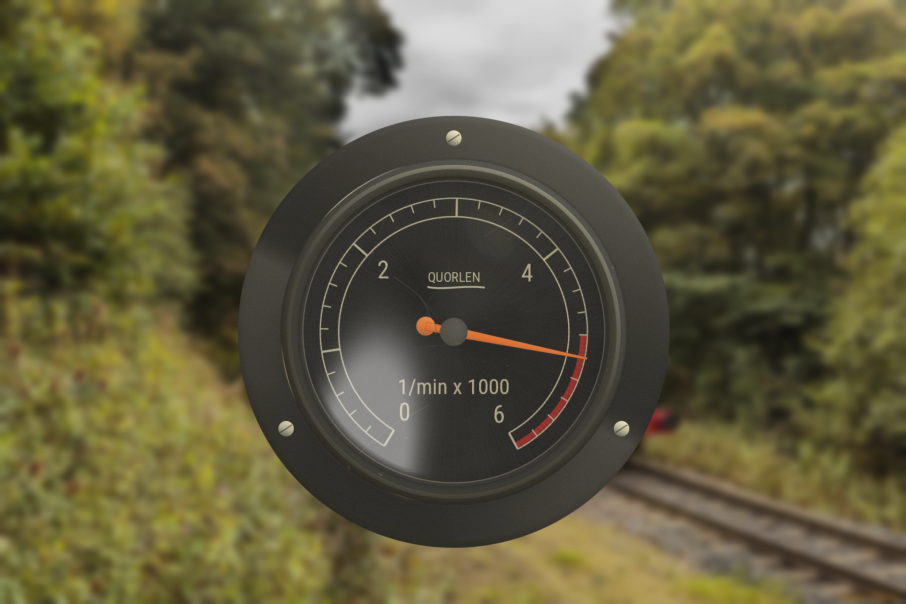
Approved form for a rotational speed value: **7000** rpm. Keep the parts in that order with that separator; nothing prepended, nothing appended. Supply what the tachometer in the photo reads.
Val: **5000** rpm
